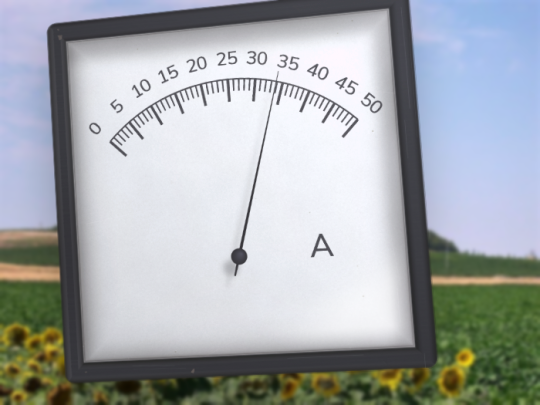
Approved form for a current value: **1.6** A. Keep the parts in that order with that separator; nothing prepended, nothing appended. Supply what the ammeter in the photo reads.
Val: **34** A
